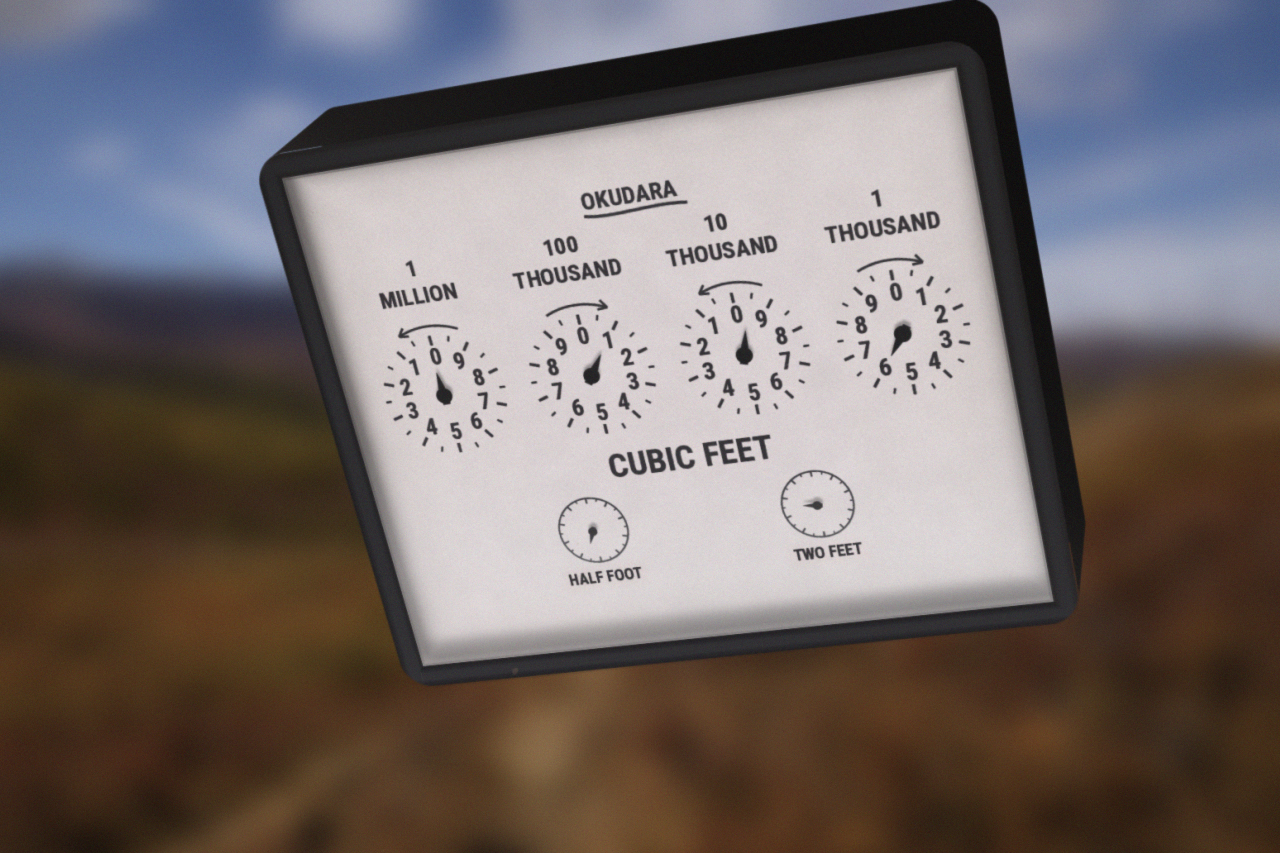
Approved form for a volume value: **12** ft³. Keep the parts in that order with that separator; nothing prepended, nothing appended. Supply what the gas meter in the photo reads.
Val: **9600** ft³
